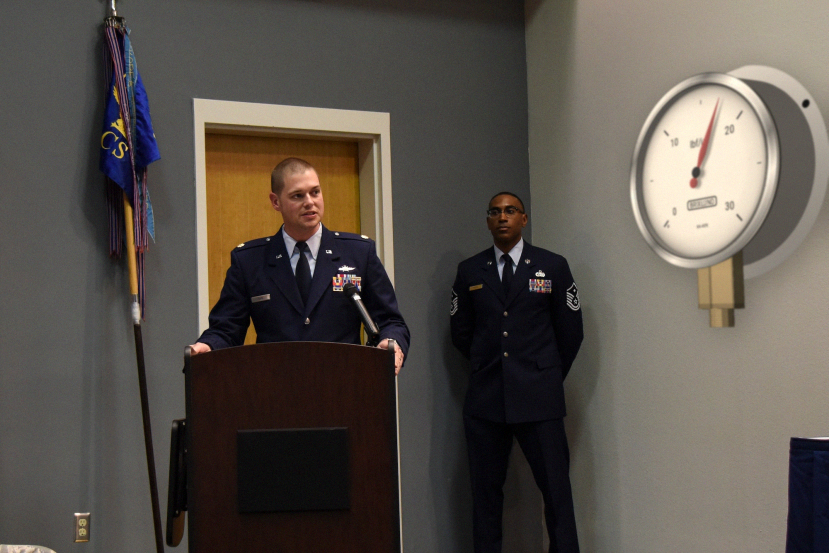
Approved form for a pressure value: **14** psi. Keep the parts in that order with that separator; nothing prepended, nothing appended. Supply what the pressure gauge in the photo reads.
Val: **17.5** psi
